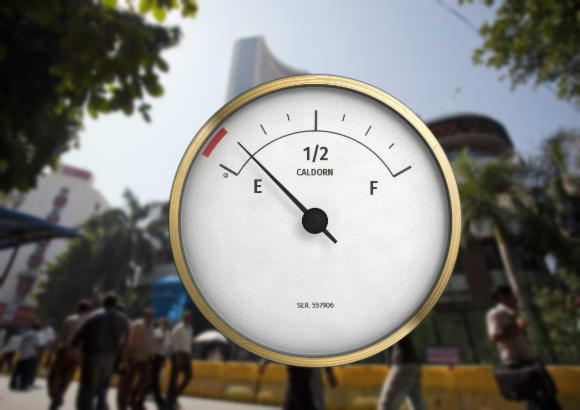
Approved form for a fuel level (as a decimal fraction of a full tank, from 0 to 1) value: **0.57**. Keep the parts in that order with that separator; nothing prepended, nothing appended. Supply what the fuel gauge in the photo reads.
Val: **0.125**
